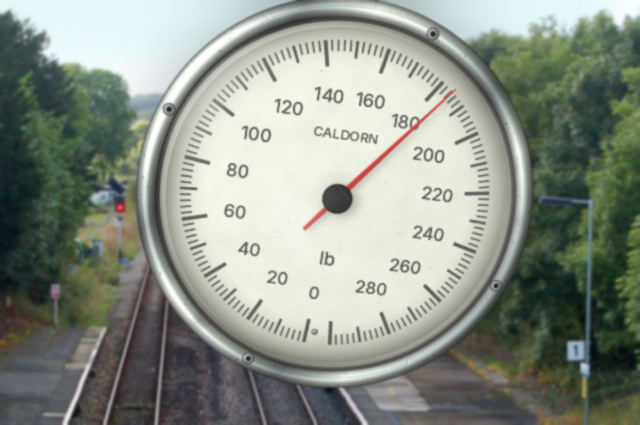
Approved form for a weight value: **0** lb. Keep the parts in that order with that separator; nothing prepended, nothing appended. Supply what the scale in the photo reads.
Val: **184** lb
